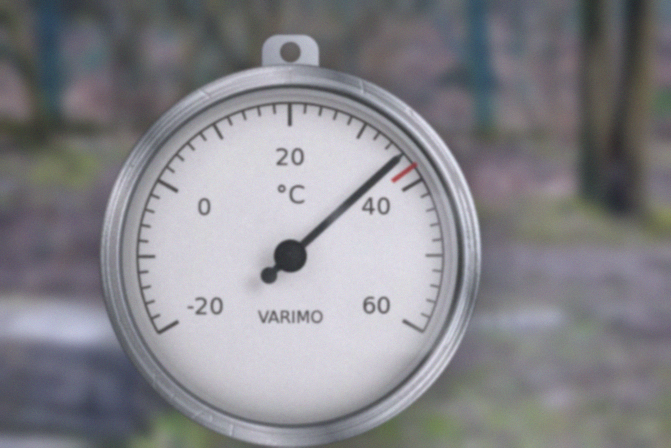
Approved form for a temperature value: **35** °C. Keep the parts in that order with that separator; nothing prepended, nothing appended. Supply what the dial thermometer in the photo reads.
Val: **36** °C
